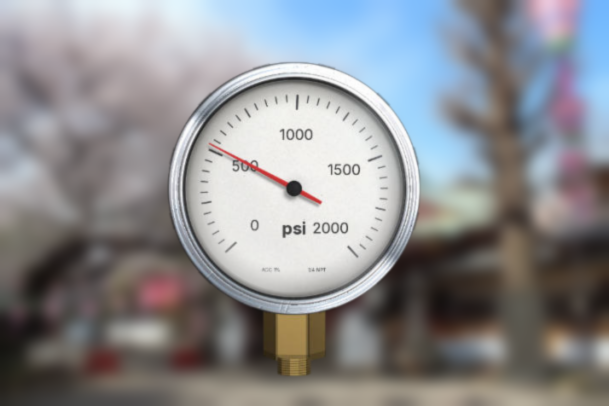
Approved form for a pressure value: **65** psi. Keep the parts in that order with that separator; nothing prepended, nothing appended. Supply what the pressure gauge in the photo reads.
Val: **525** psi
